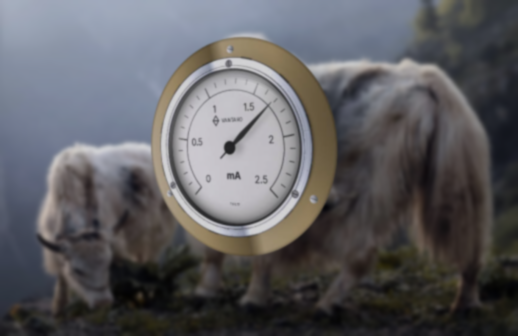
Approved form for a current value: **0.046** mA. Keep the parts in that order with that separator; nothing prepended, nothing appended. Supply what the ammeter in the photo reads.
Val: **1.7** mA
